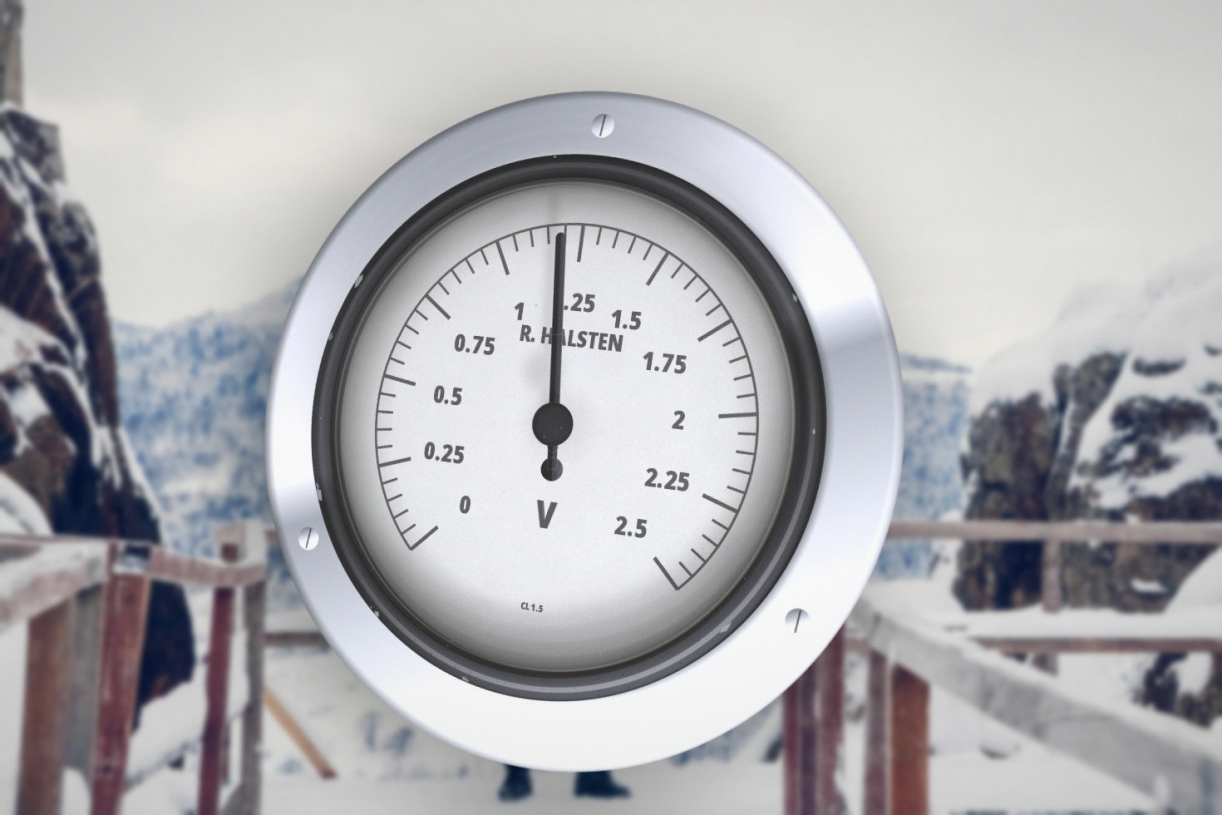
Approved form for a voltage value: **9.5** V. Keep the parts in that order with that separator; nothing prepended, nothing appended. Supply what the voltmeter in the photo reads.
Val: **1.2** V
